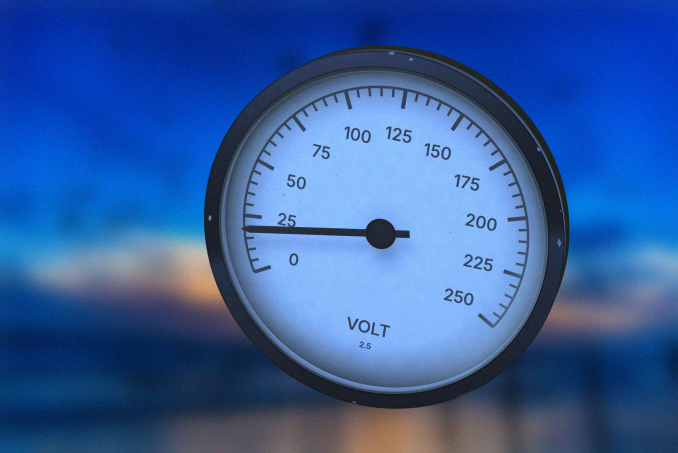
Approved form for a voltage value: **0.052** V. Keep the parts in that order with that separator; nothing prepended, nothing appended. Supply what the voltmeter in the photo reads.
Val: **20** V
